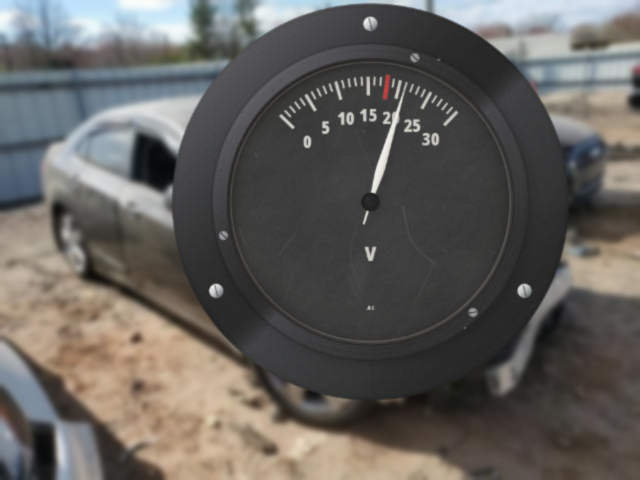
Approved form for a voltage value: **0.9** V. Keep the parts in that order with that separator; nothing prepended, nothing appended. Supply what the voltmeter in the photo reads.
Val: **21** V
